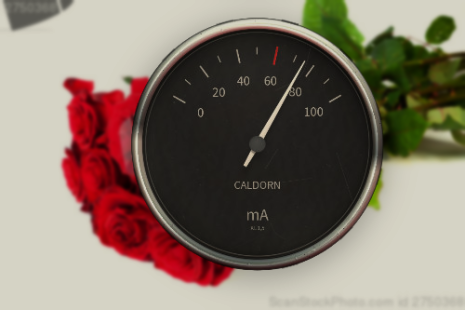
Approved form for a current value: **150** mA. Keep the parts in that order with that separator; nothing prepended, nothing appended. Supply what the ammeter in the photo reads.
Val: **75** mA
